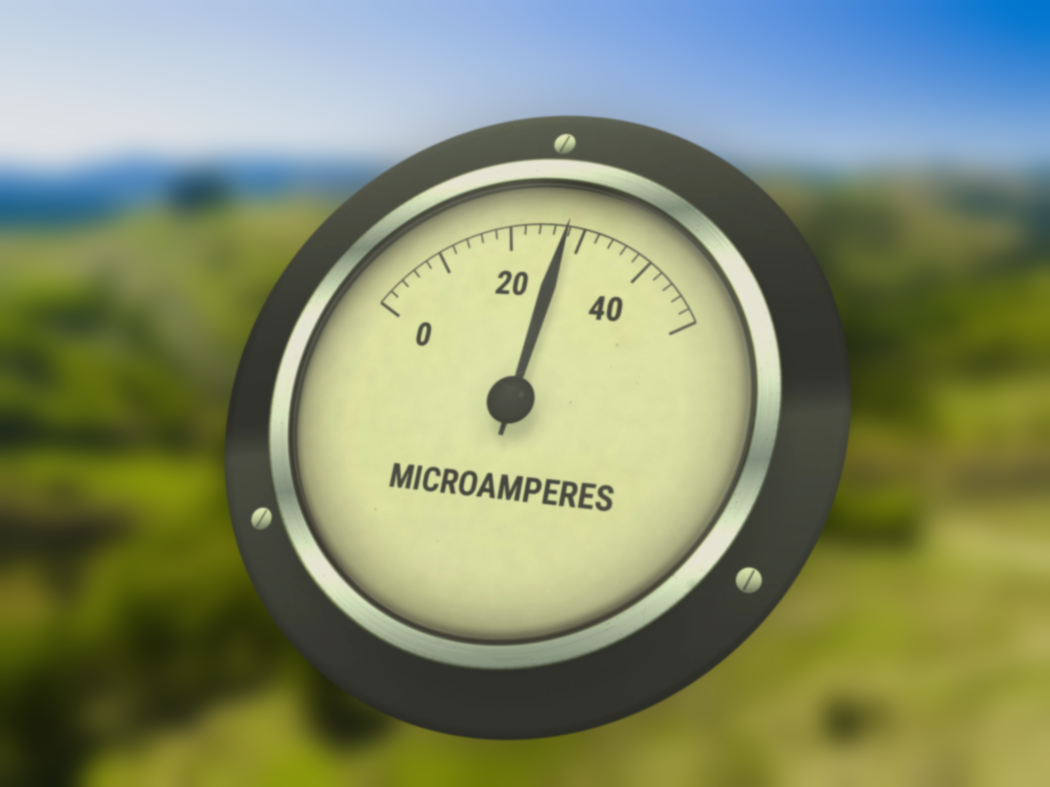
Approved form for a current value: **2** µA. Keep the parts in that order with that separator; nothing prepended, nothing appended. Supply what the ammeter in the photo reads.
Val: **28** µA
